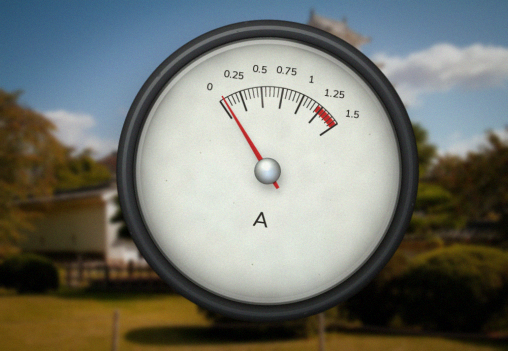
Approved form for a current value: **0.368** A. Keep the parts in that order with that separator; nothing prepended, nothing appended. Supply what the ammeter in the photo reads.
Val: **0.05** A
